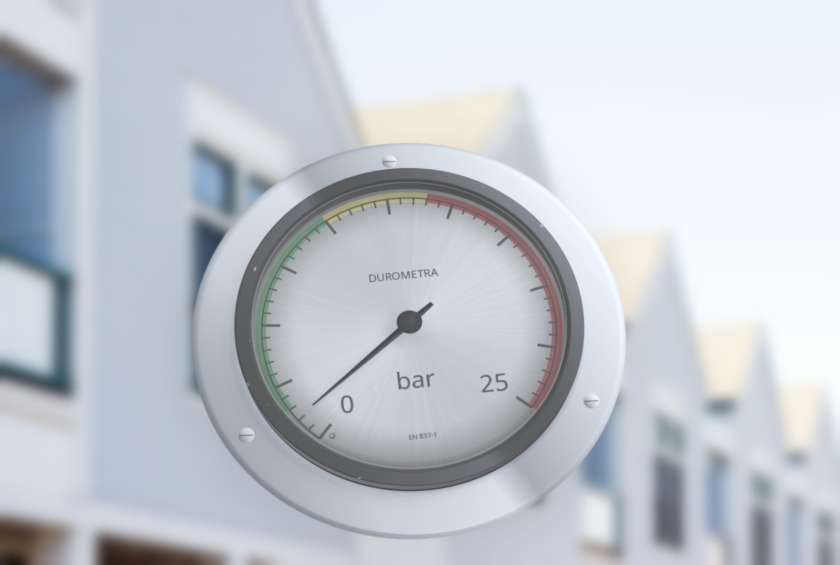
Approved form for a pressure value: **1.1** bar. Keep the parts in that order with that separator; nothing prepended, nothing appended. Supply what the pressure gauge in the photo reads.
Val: **1** bar
